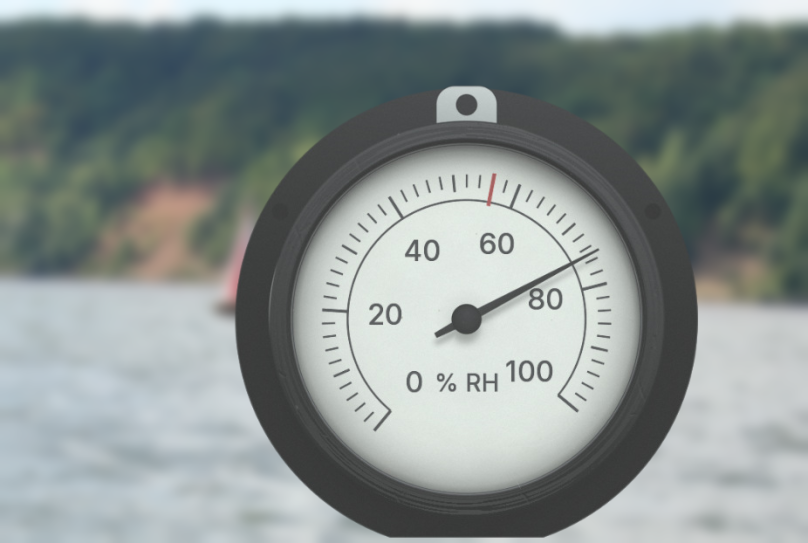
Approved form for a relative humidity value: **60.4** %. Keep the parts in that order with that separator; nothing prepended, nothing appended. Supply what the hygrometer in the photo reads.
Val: **75** %
